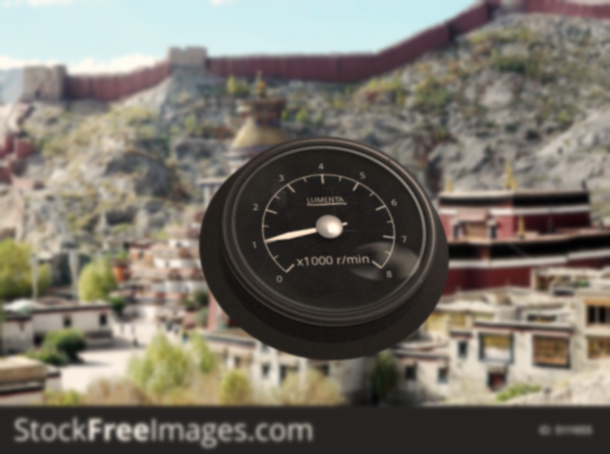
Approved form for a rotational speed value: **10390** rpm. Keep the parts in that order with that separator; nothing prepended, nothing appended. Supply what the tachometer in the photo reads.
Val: **1000** rpm
